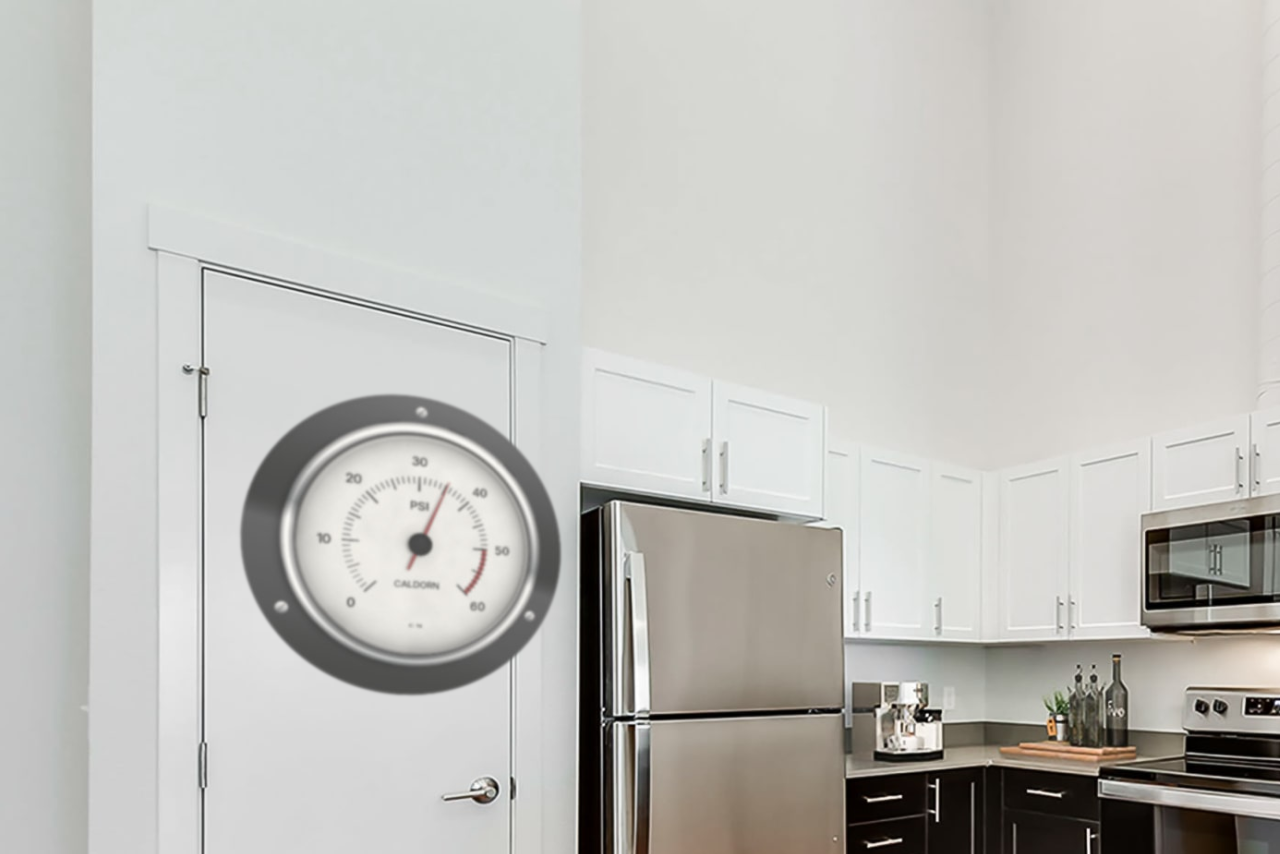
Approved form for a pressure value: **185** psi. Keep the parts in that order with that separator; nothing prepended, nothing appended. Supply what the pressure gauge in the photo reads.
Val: **35** psi
